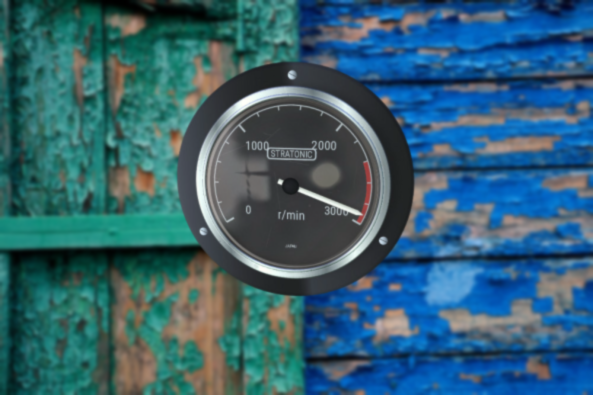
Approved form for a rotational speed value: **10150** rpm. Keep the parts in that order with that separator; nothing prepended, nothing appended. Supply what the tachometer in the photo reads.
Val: **2900** rpm
